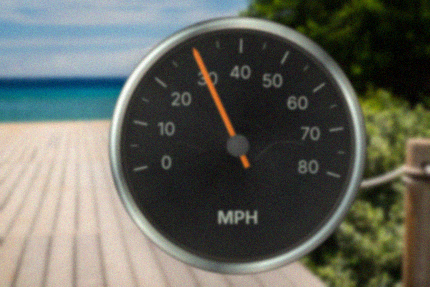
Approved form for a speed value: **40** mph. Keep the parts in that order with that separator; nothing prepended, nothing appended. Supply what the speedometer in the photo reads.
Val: **30** mph
